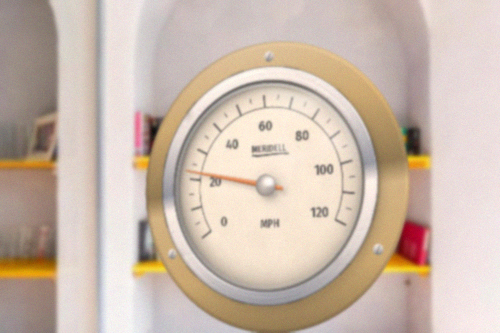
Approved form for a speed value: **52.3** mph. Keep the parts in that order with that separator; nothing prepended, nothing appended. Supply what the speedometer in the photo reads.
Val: **22.5** mph
